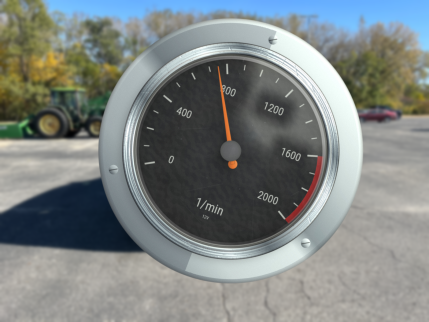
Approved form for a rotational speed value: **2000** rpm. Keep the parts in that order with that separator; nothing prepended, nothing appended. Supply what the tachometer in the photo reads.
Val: **750** rpm
